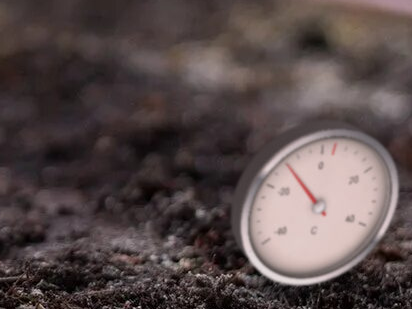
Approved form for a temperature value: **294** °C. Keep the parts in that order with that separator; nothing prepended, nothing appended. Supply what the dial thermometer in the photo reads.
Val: **-12** °C
